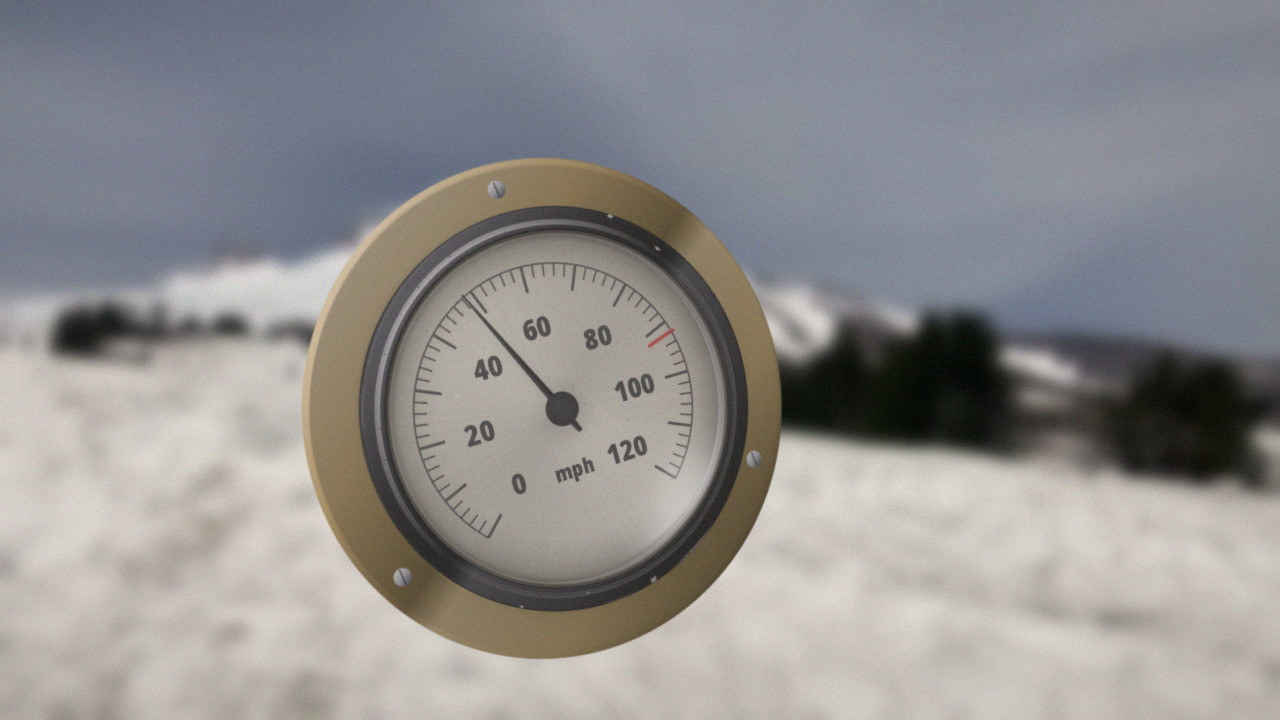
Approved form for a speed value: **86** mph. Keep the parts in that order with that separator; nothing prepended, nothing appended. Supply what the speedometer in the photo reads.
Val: **48** mph
